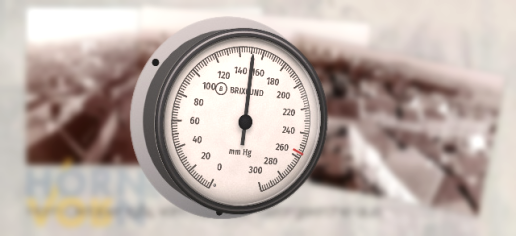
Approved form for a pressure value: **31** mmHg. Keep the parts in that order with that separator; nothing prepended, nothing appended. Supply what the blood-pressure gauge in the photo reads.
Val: **150** mmHg
